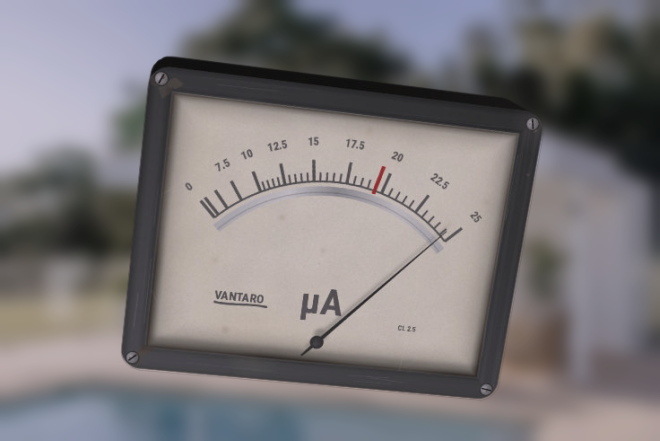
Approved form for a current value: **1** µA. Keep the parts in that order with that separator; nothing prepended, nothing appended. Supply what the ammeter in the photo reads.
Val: **24.5** µA
